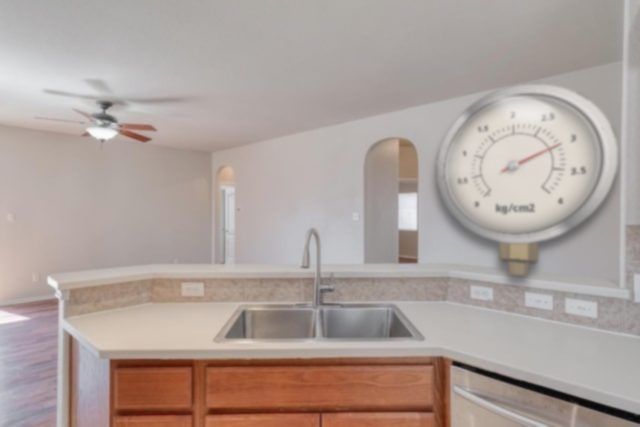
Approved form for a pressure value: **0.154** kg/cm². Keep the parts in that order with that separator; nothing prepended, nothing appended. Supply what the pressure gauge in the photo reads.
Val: **3** kg/cm²
